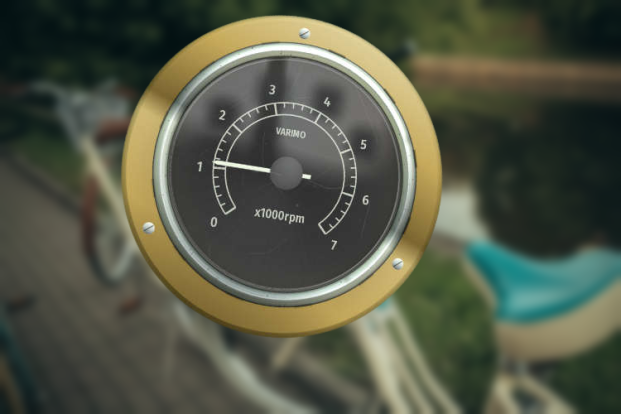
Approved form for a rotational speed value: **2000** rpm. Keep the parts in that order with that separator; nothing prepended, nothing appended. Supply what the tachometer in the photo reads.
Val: **1100** rpm
